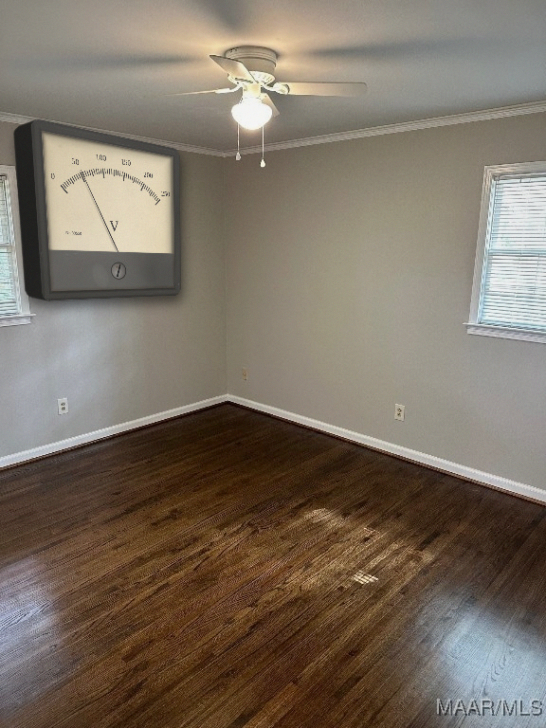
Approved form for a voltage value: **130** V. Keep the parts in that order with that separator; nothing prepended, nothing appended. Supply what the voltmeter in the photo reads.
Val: **50** V
